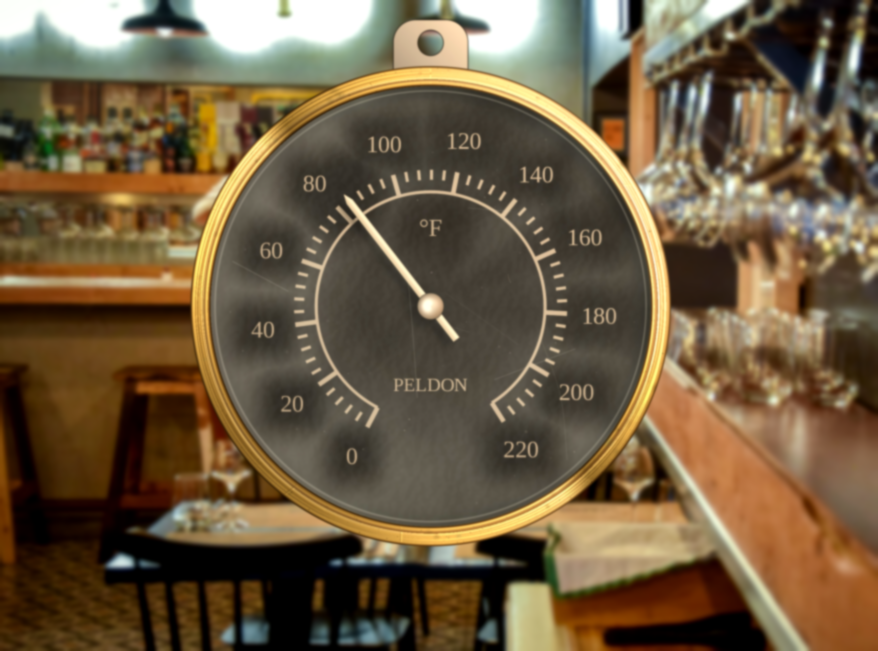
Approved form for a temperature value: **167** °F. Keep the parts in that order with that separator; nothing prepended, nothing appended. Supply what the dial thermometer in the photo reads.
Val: **84** °F
